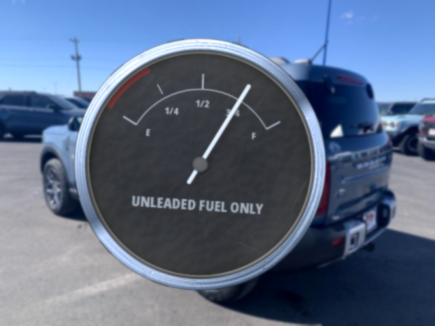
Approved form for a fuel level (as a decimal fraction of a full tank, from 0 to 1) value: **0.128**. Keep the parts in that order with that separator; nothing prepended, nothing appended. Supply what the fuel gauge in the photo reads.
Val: **0.75**
